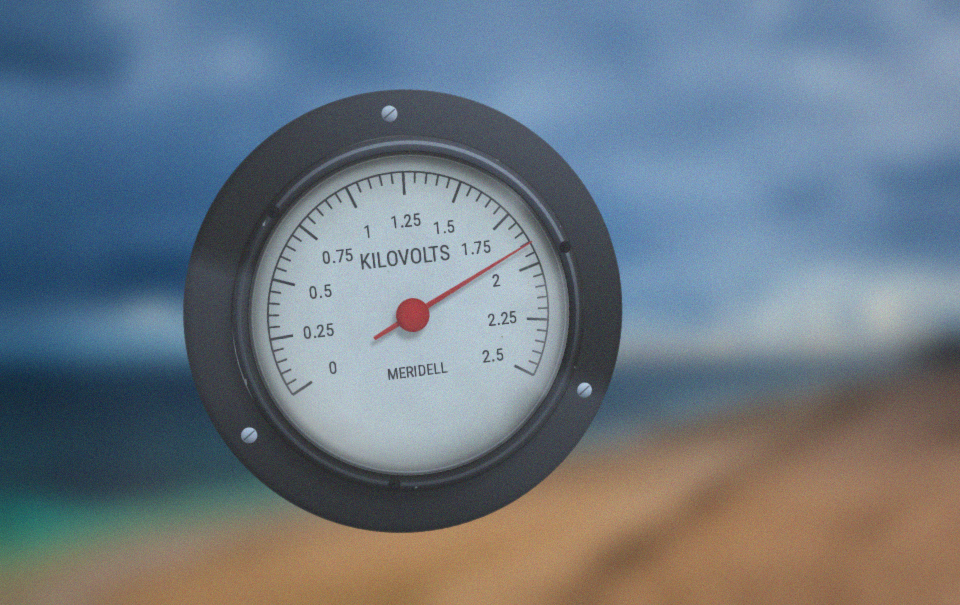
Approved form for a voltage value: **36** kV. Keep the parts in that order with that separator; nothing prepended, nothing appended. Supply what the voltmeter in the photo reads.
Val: **1.9** kV
